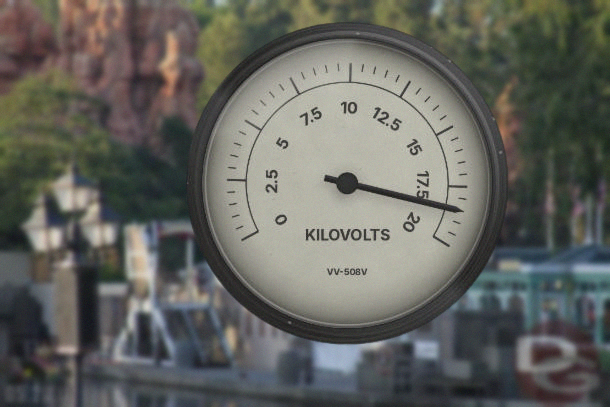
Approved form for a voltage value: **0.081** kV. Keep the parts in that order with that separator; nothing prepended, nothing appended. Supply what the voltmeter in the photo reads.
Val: **18.5** kV
